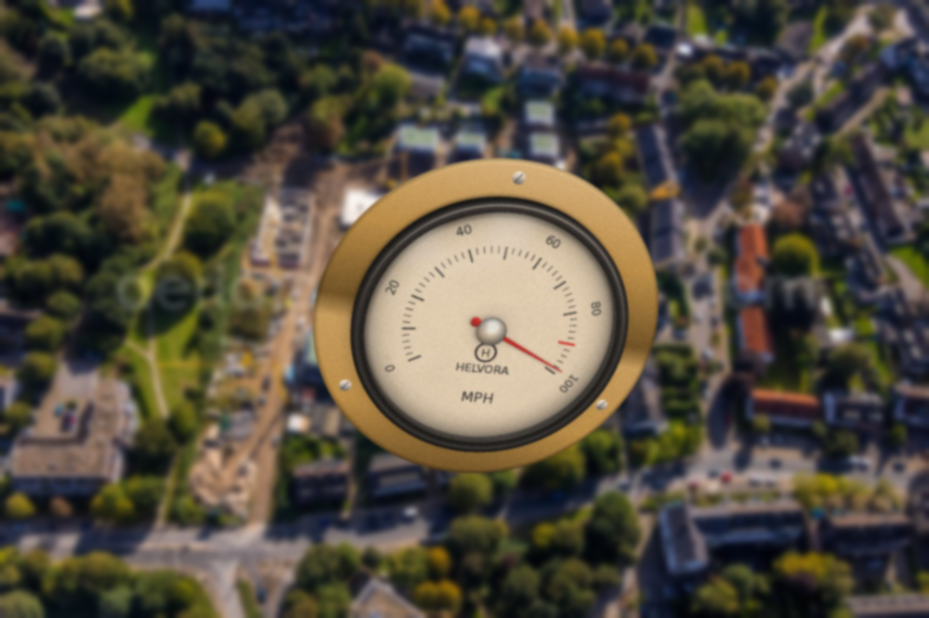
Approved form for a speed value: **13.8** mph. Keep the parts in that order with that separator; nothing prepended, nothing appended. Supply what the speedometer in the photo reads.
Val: **98** mph
